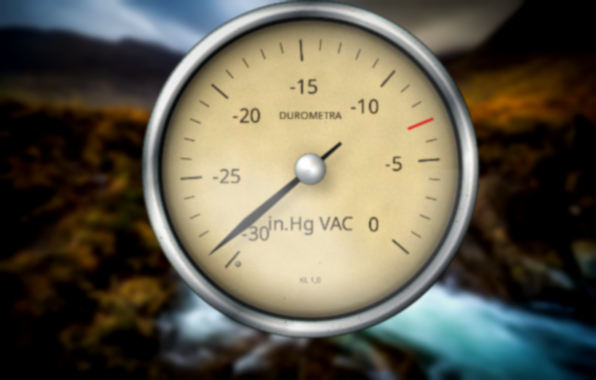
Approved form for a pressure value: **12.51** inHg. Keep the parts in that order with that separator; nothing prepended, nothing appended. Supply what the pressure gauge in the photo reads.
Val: **-29** inHg
